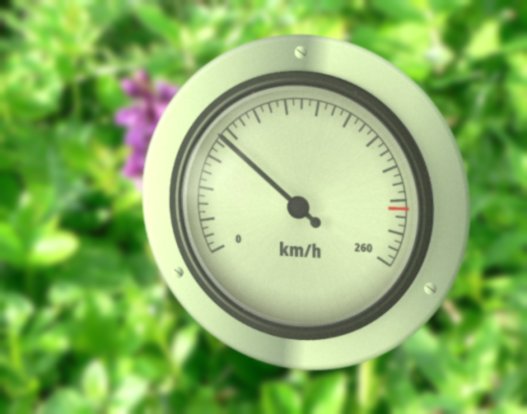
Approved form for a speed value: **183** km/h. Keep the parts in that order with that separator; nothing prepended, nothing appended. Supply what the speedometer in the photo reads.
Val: **75** km/h
